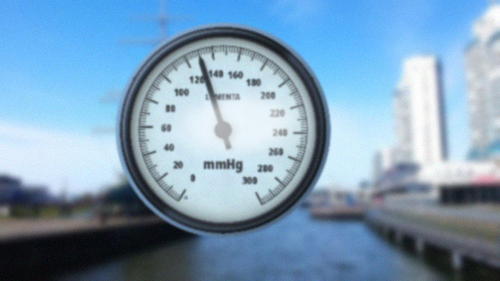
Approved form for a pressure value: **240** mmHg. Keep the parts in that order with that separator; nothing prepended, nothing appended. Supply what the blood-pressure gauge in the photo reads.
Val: **130** mmHg
